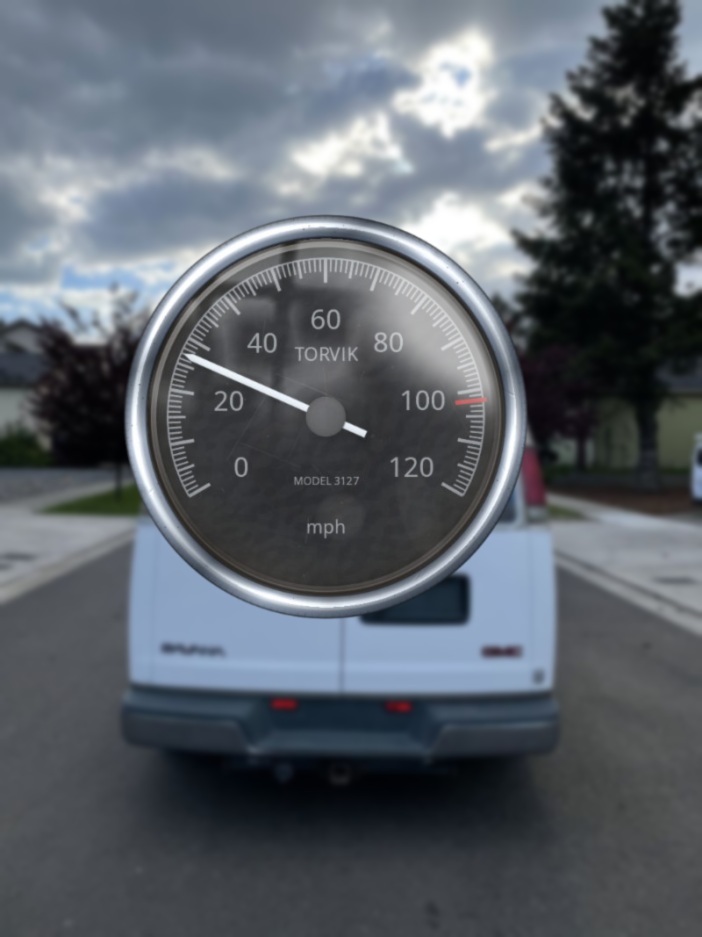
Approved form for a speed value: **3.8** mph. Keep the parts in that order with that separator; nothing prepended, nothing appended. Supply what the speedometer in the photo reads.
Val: **27** mph
